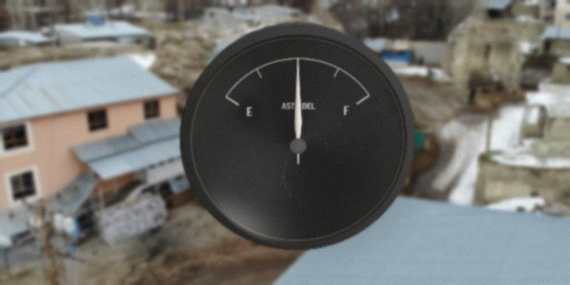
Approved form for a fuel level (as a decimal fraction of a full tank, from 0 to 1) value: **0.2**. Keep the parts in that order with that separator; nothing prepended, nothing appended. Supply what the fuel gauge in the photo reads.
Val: **0.5**
